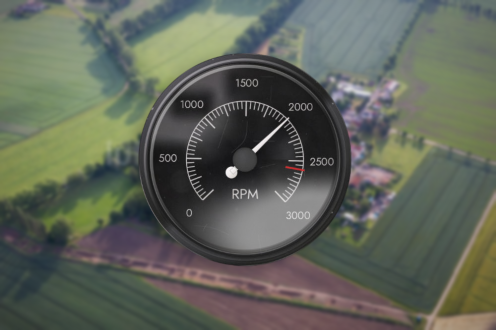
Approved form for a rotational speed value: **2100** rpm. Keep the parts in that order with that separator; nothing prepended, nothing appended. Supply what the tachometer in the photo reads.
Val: **2000** rpm
